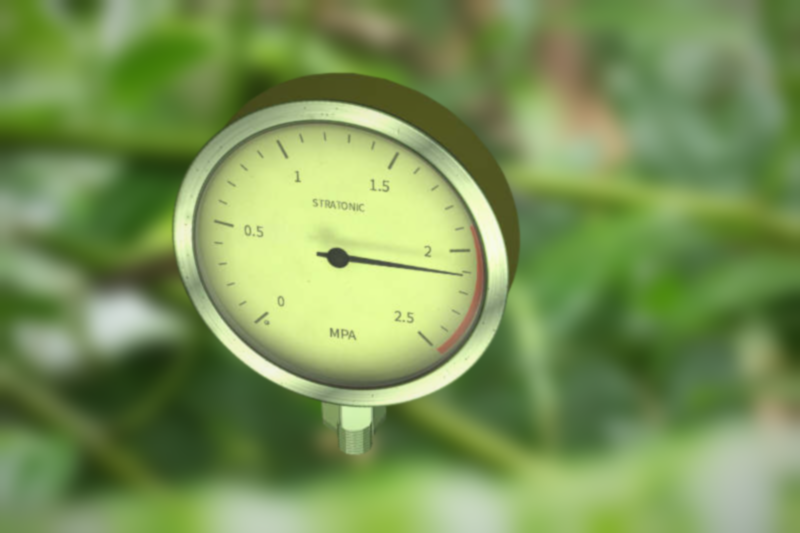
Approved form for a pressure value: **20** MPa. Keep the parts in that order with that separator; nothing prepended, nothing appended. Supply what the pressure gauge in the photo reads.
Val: **2.1** MPa
